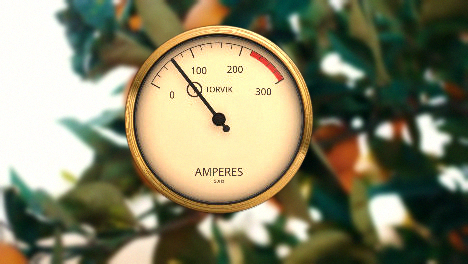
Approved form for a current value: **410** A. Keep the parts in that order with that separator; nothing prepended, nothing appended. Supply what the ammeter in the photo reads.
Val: **60** A
